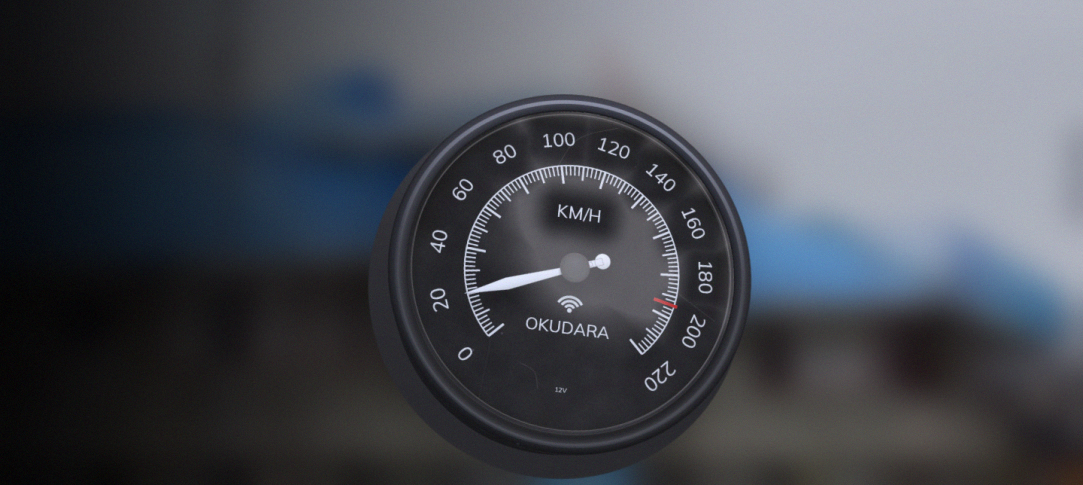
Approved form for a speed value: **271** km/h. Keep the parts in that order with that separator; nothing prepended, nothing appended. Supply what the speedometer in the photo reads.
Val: **20** km/h
